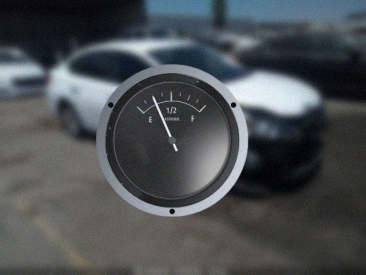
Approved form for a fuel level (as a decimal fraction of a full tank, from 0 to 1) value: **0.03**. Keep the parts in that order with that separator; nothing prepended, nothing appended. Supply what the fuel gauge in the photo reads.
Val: **0.25**
